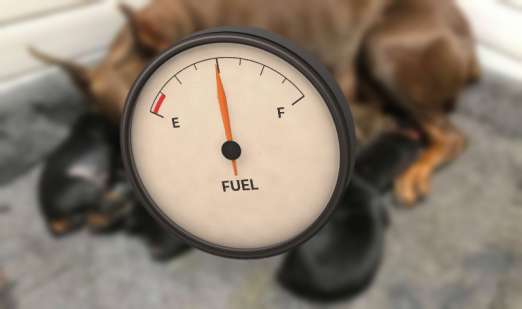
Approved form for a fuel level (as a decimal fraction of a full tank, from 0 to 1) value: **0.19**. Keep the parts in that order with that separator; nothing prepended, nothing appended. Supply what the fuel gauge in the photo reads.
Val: **0.5**
